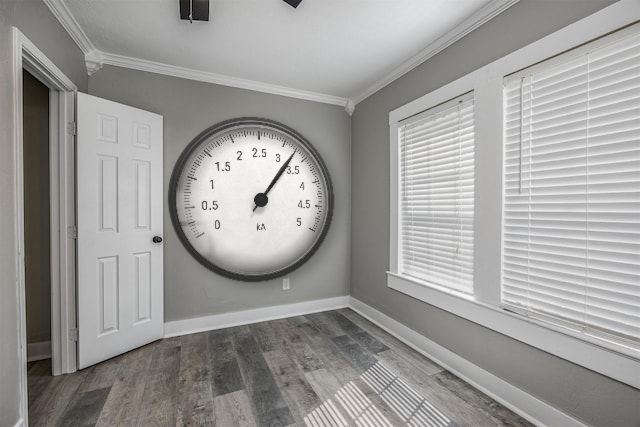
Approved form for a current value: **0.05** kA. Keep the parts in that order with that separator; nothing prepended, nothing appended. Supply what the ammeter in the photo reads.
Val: **3.25** kA
